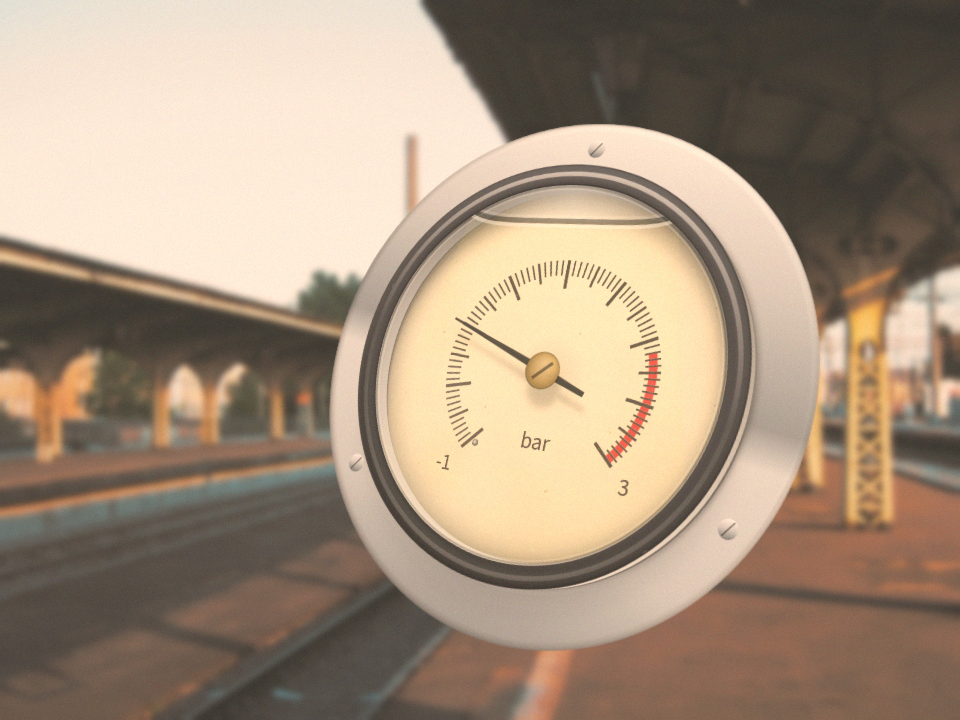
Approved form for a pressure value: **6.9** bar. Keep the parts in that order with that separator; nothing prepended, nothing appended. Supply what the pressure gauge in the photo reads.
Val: **0** bar
